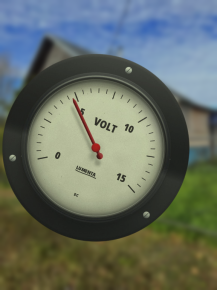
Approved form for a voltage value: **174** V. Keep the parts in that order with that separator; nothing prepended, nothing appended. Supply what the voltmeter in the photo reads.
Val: **4.75** V
